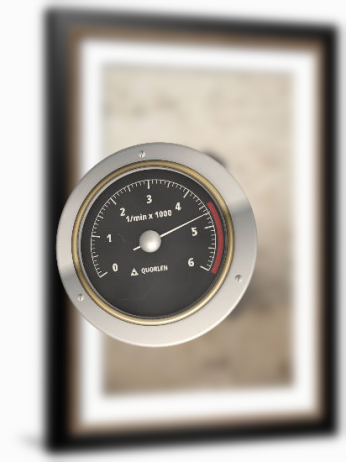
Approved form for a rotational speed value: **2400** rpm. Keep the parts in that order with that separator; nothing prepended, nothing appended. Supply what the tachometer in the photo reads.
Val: **4700** rpm
